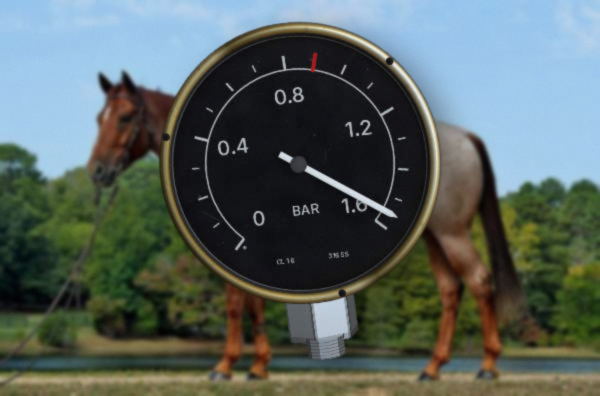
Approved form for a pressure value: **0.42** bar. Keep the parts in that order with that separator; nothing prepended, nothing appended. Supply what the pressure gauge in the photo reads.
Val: **1.55** bar
